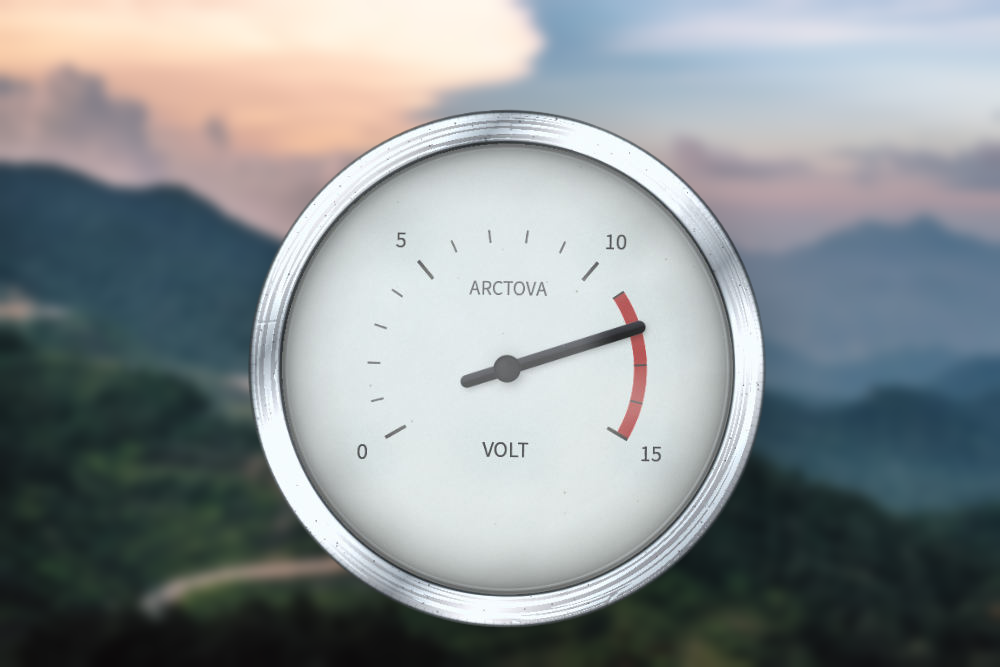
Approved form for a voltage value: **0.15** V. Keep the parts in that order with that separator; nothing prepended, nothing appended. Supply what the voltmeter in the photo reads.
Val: **12** V
